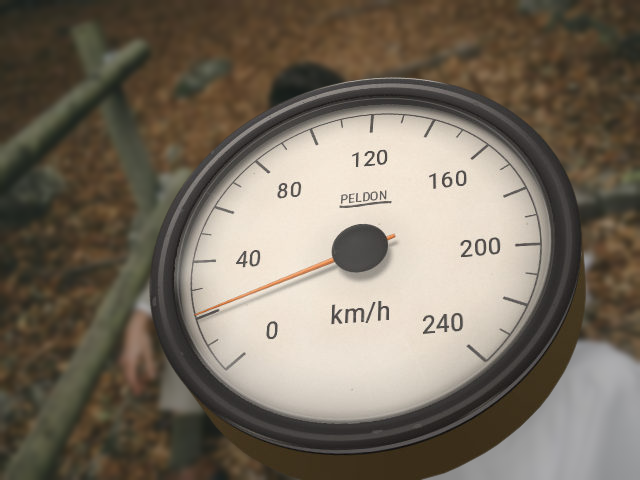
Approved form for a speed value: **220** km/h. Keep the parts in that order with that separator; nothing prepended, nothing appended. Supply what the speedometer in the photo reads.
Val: **20** km/h
